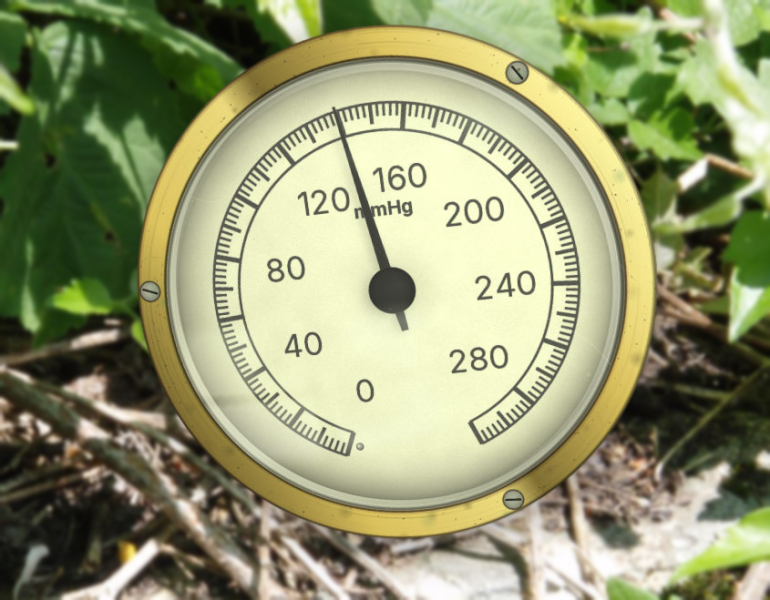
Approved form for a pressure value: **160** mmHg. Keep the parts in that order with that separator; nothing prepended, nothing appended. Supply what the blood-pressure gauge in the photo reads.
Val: **140** mmHg
